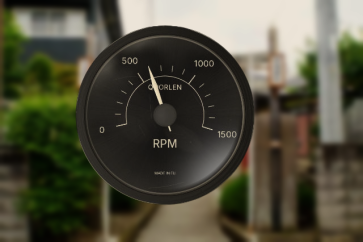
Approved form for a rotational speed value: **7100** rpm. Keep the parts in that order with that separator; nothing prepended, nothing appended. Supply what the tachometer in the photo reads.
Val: **600** rpm
